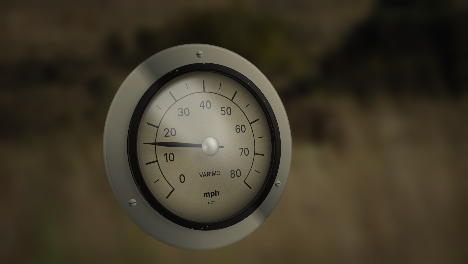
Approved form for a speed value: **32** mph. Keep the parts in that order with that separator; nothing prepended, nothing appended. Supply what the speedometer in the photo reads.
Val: **15** mph
